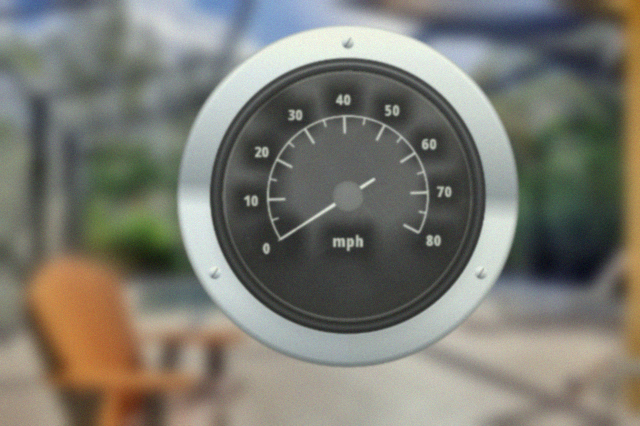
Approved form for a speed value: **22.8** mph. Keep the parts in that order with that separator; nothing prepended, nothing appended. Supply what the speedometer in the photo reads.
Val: **0** mph
